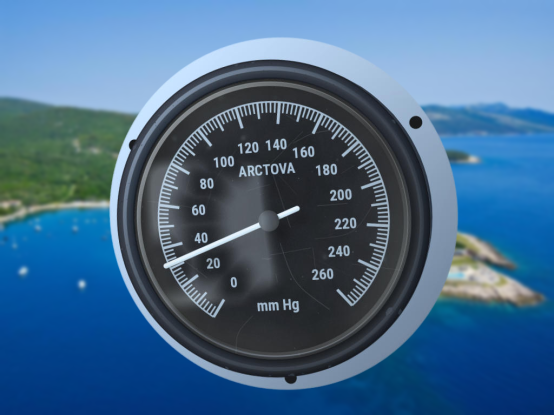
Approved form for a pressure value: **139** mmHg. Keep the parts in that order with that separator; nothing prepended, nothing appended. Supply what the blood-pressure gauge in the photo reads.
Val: **32** mmHg
